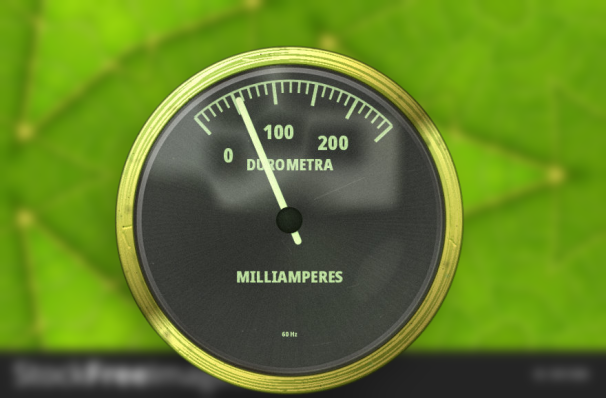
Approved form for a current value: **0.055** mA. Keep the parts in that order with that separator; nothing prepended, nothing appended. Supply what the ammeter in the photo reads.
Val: **55** mA
